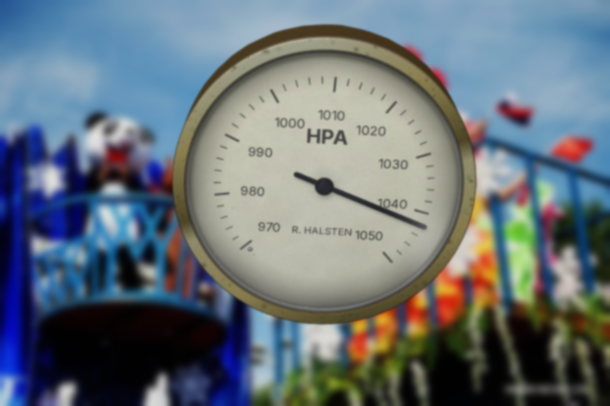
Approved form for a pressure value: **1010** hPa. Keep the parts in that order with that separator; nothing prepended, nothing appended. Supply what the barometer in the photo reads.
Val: **1042** hPa
